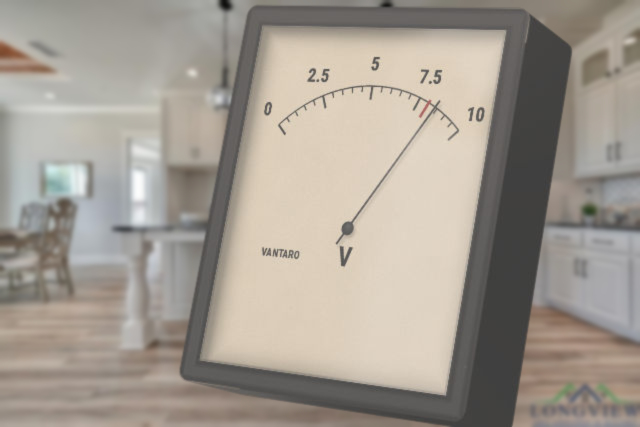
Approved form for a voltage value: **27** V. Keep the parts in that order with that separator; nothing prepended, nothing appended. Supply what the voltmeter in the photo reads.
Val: **8.5** V
